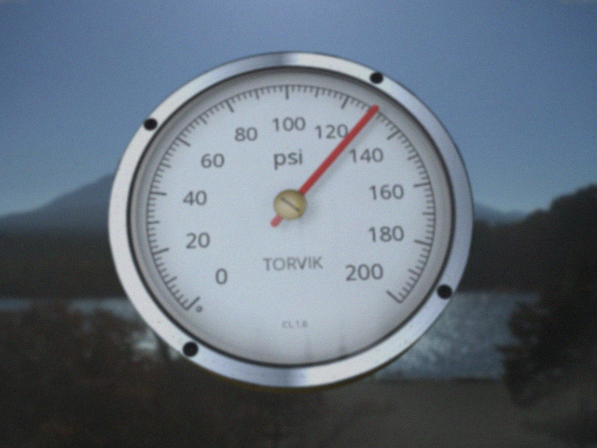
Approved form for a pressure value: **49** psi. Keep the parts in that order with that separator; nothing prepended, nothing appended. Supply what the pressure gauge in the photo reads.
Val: **130** psi
